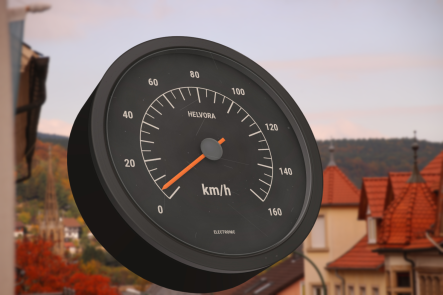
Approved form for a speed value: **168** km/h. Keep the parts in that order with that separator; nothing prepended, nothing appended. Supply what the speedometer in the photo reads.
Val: **5** km/h
